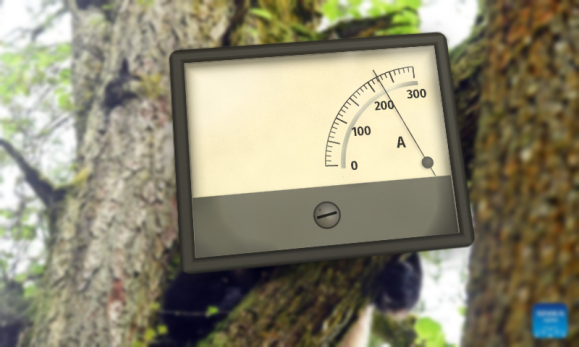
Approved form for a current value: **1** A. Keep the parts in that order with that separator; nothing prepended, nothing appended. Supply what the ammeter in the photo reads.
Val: **220** A
